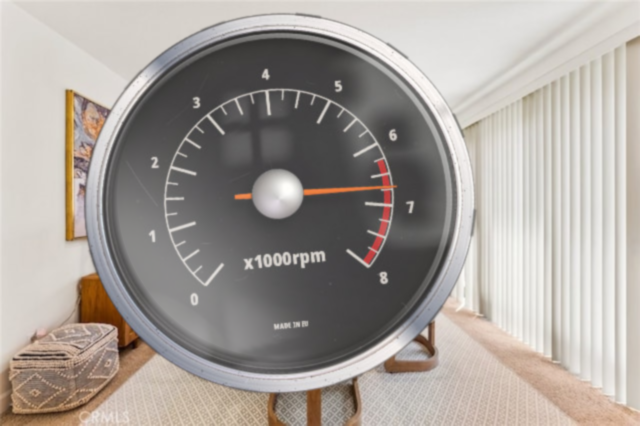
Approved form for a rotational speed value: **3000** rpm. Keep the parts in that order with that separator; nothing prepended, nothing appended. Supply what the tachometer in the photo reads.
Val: **6750** rpm
